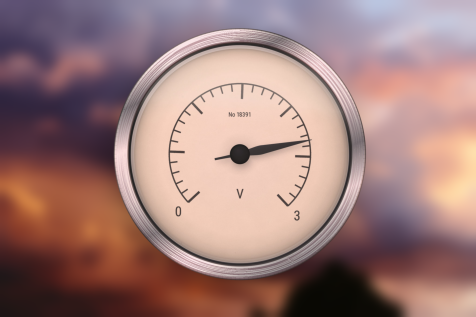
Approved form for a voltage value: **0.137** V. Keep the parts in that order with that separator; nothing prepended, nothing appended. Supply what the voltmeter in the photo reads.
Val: **2.35** V
